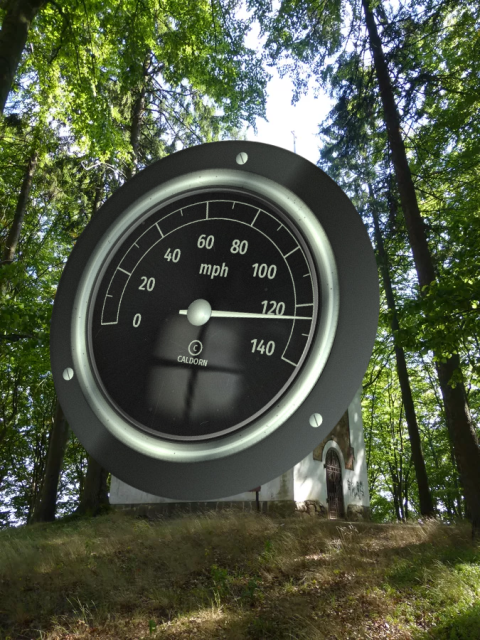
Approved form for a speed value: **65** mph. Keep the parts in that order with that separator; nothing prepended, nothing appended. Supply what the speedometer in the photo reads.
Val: **125** mph
